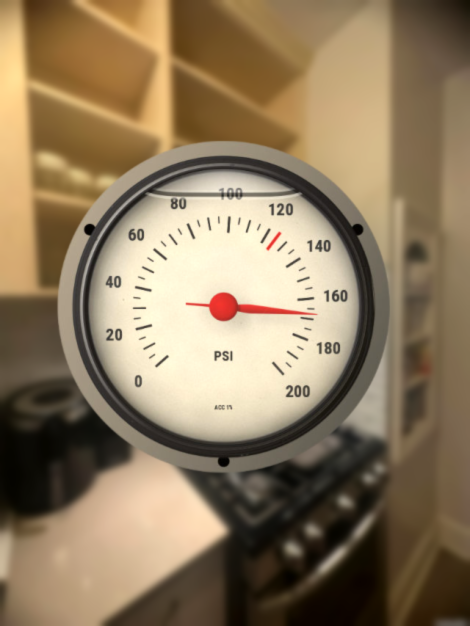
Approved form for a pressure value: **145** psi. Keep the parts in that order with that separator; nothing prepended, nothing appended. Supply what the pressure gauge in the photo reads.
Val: **167.5** psi
